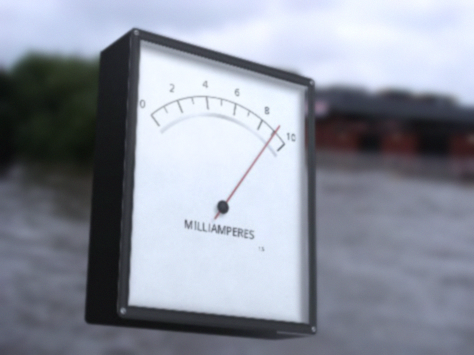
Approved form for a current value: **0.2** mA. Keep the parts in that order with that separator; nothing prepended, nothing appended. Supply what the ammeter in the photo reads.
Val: **9** mA
